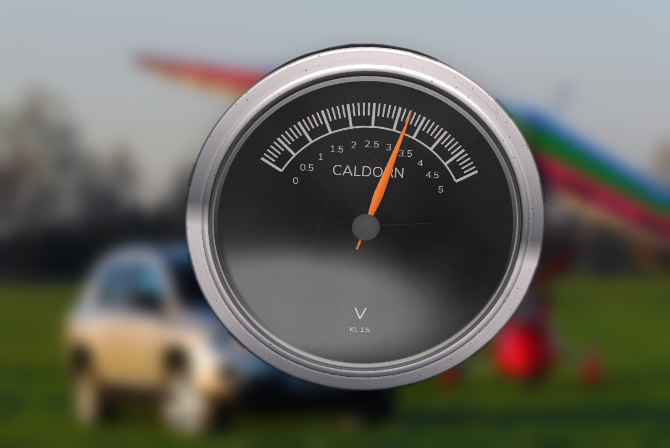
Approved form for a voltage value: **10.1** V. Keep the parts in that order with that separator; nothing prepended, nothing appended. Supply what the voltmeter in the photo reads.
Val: **3.2** V
